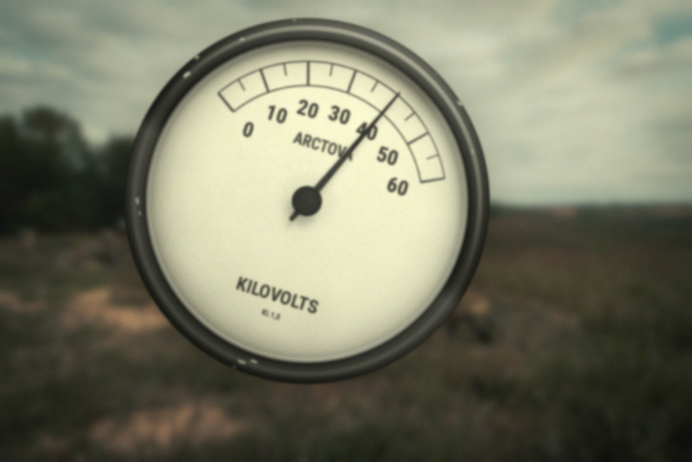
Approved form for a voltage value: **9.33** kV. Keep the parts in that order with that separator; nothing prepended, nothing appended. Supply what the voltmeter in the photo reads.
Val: **40** kV
